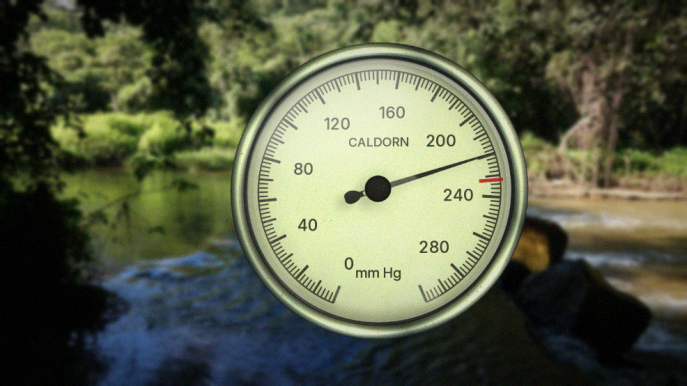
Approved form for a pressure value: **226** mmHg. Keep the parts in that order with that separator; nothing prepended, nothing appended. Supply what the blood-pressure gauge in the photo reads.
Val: **220** mmHg
